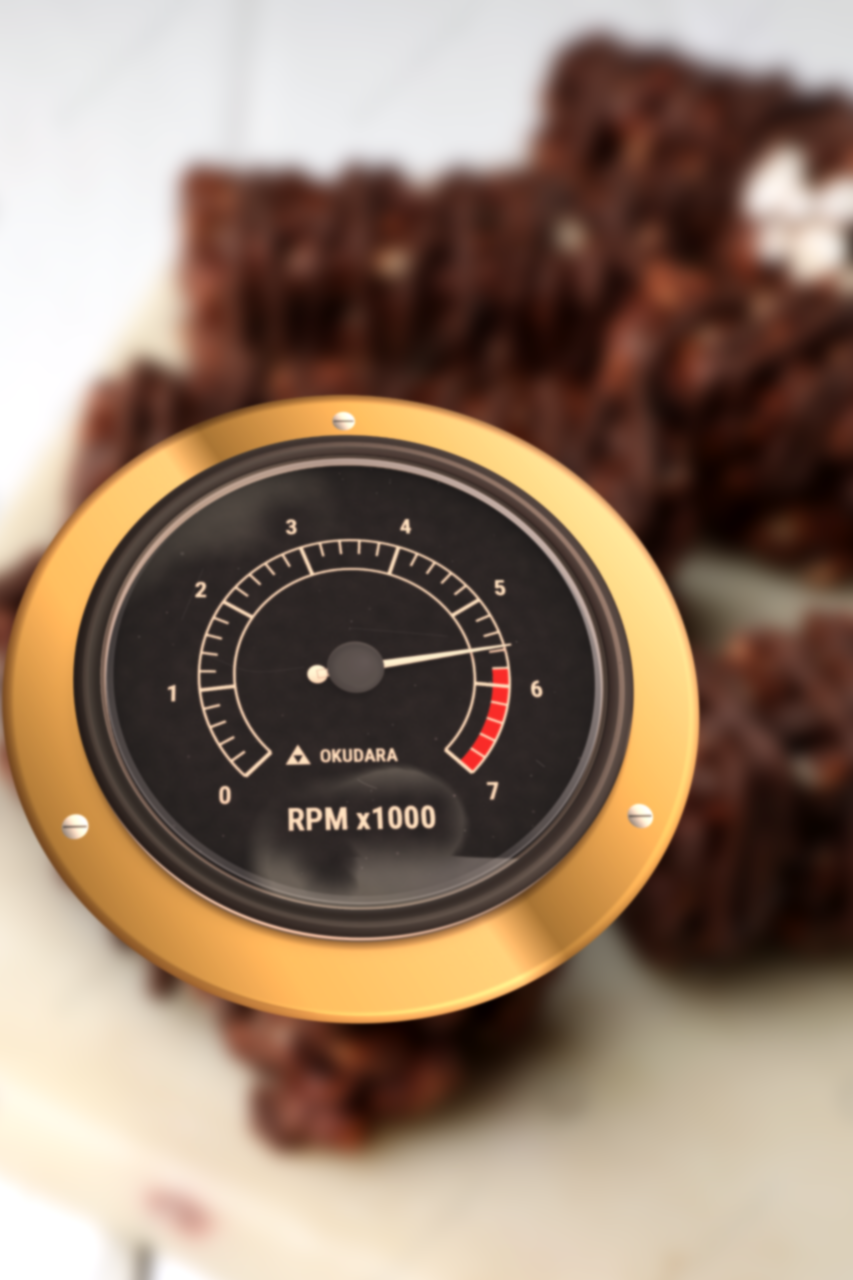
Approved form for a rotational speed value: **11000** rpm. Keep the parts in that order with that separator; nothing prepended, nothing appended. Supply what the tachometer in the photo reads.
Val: **5600** rpm
